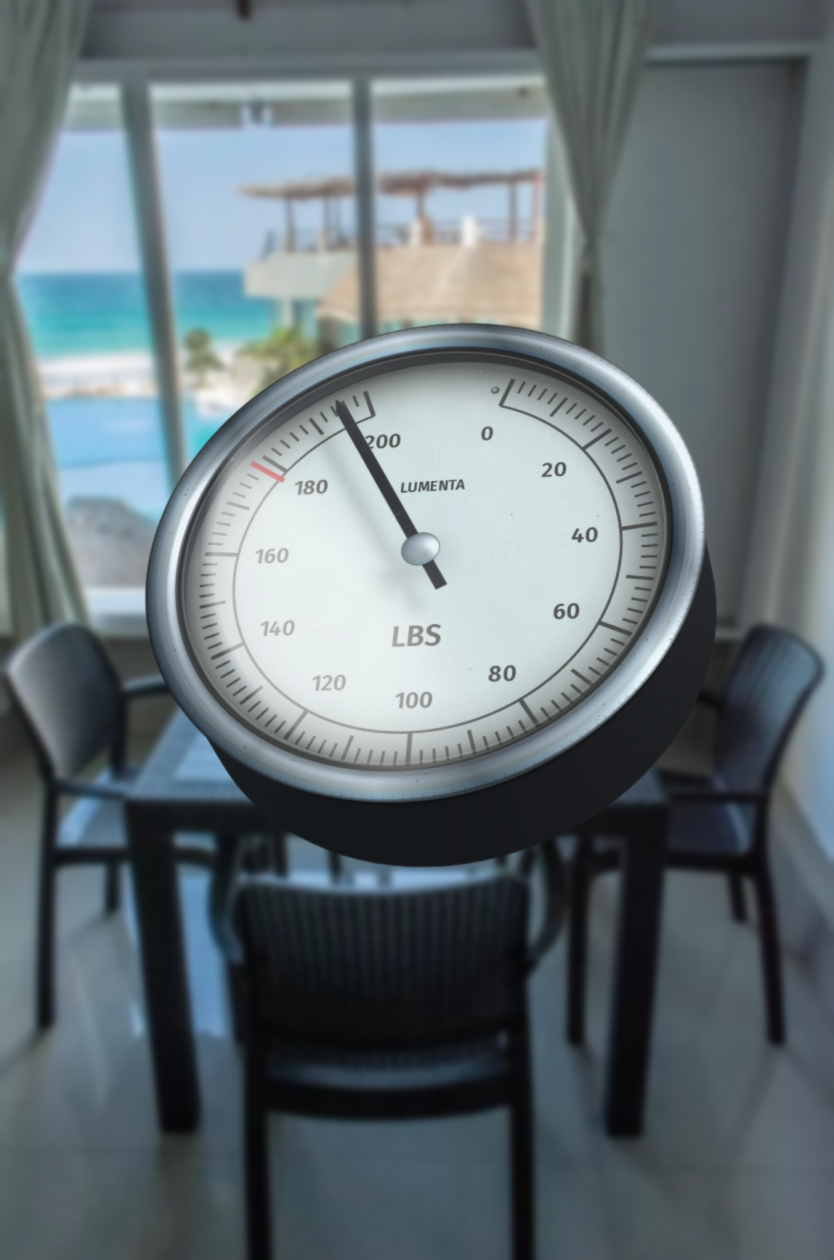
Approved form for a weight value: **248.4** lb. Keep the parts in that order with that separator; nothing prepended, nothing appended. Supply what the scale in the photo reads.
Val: **195** lb
